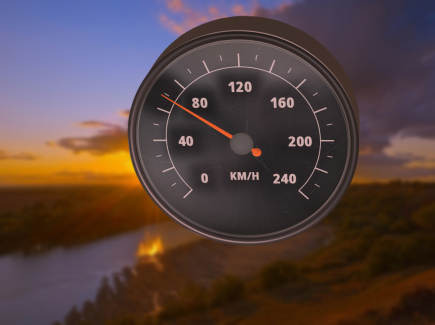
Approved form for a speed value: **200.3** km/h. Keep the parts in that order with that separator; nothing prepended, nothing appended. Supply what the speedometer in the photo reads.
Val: **70** km/h
